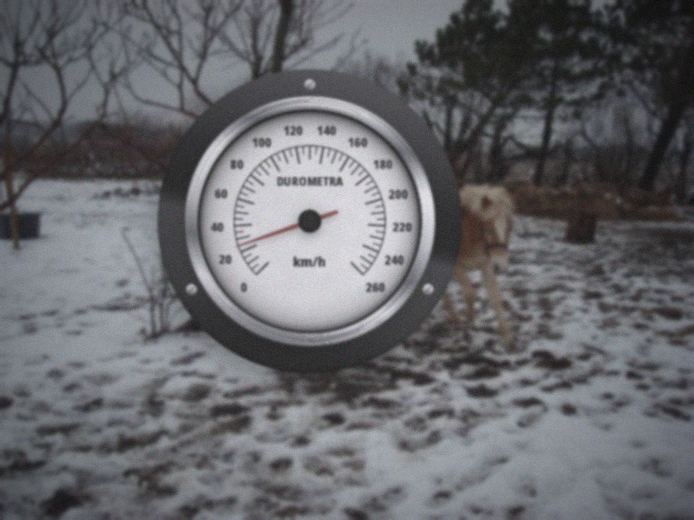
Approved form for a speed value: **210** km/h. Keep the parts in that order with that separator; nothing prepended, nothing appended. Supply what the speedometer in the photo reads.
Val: **25** km/h
